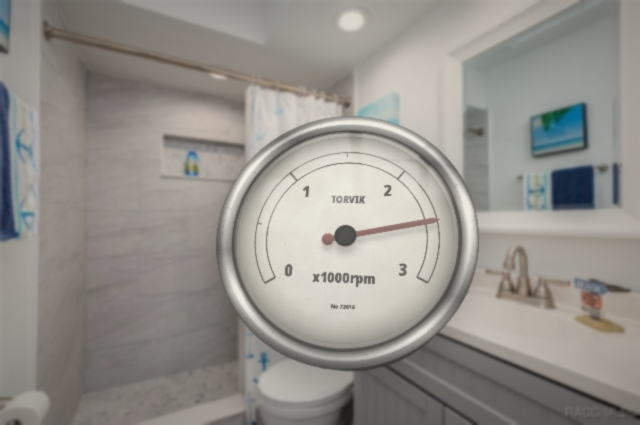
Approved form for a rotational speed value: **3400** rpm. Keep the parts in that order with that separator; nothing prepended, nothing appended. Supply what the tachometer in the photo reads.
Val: **2500** rpm
